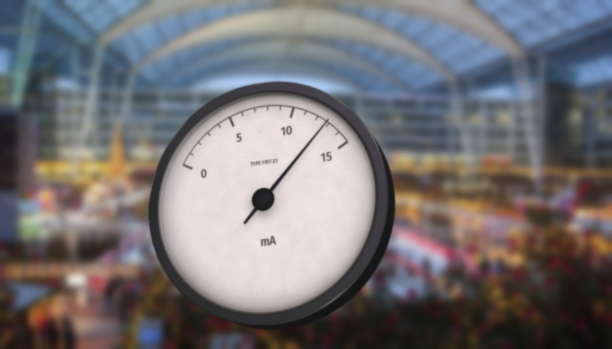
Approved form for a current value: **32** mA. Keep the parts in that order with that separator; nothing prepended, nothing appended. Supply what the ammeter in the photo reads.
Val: **13** mA
